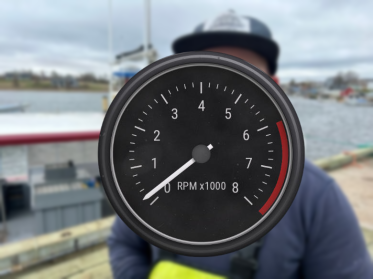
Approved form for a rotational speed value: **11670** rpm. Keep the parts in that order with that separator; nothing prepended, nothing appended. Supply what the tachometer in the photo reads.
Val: **200** rpm
